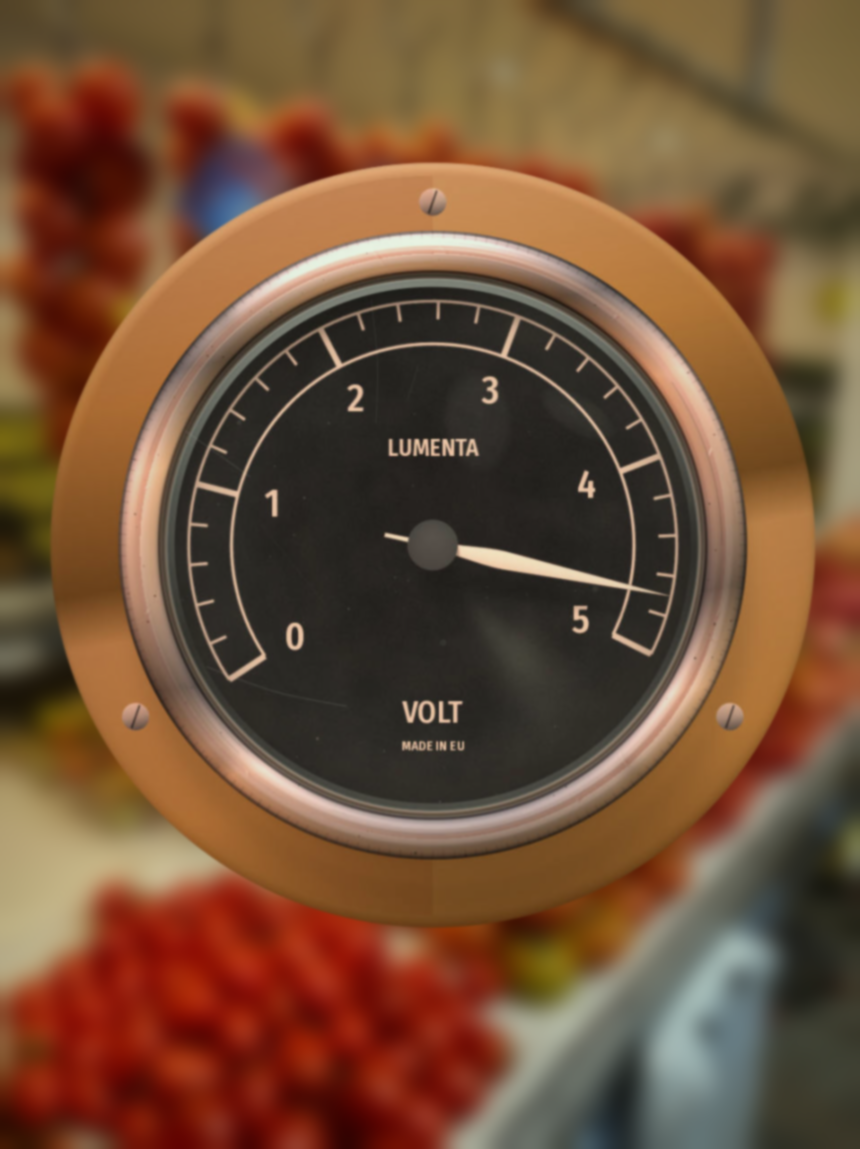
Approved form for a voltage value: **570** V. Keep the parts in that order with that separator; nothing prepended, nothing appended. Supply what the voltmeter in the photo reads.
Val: **4.7** V
